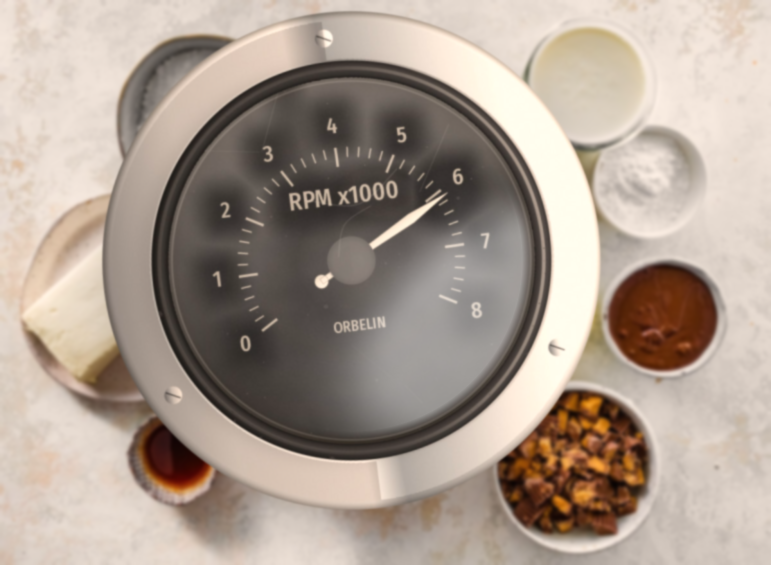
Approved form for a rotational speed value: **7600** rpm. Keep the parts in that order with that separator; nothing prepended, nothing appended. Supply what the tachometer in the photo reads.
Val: **6100** rpm
